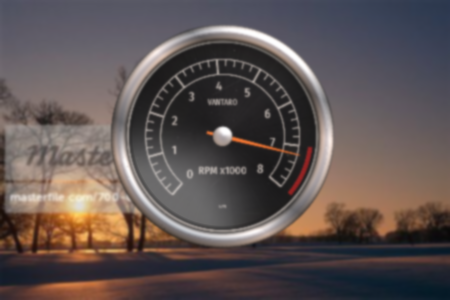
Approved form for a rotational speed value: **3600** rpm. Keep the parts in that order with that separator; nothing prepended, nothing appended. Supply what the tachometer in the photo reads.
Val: **7200** rpm
